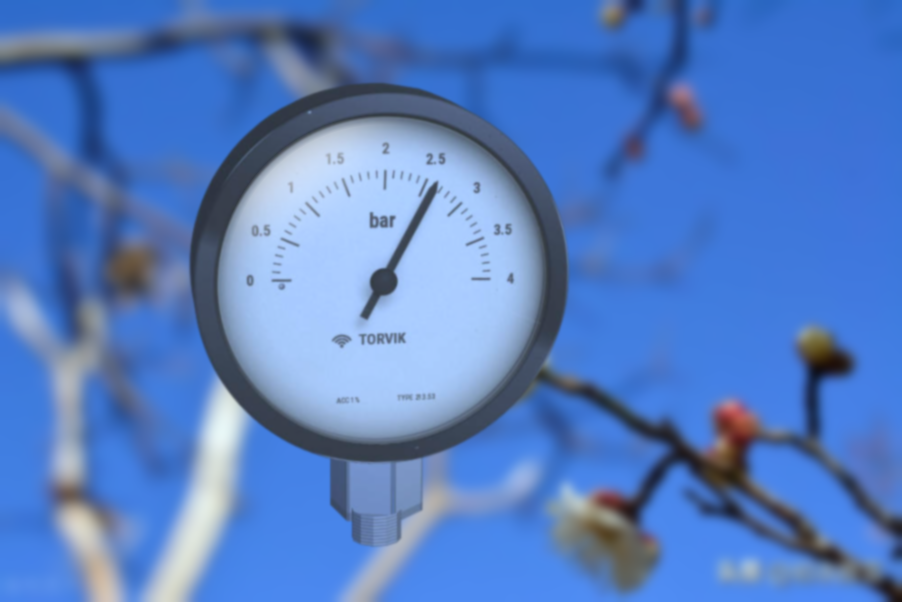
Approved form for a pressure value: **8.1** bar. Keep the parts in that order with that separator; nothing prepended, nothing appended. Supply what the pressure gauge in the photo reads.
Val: **2.6** bar
